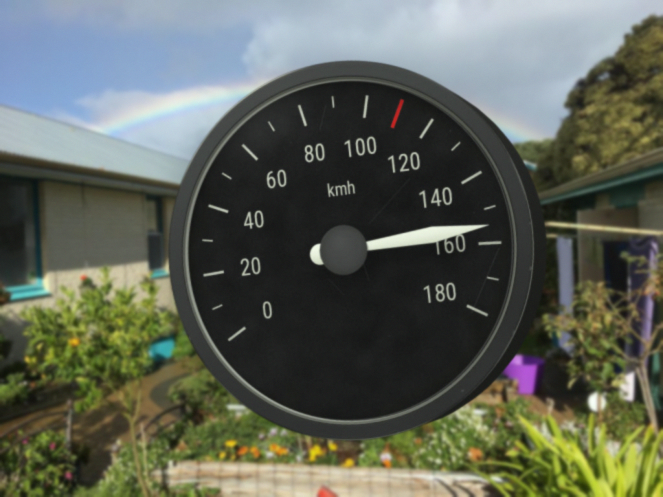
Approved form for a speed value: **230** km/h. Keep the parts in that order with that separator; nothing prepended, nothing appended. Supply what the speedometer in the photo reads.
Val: **155** km/h
